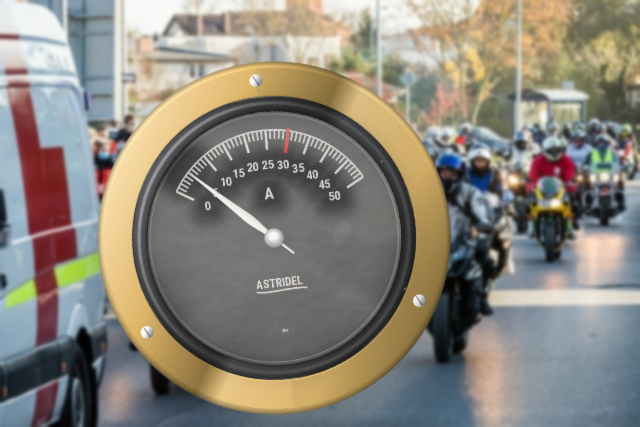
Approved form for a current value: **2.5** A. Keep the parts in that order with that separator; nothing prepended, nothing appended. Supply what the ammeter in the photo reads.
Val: **5** A
